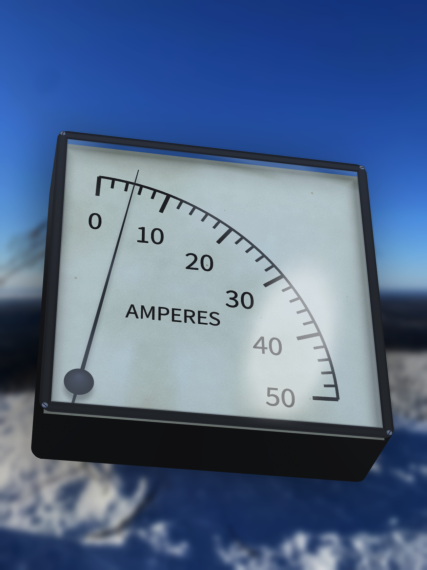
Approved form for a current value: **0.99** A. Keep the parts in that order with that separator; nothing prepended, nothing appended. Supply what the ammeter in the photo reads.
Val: **5** A
